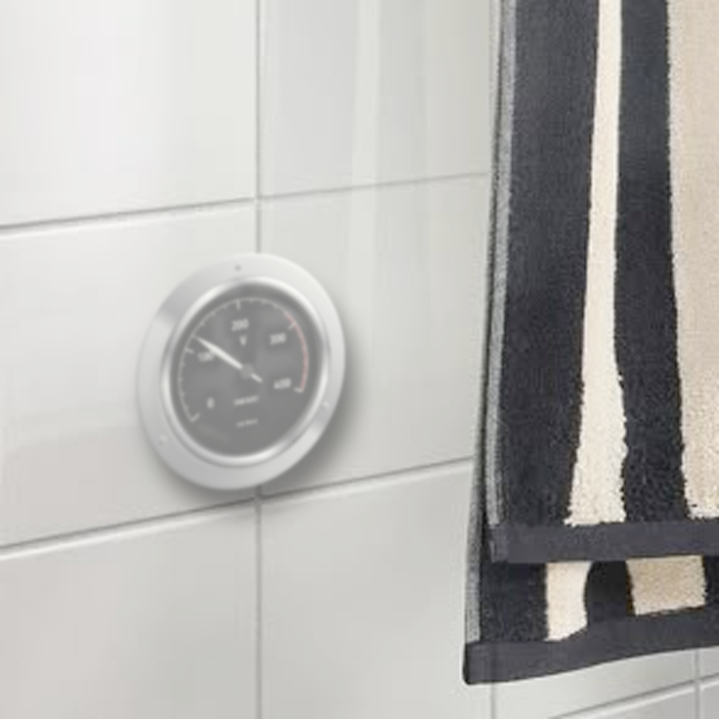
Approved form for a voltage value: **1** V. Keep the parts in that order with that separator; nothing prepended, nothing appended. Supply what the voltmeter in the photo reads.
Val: **120** V
